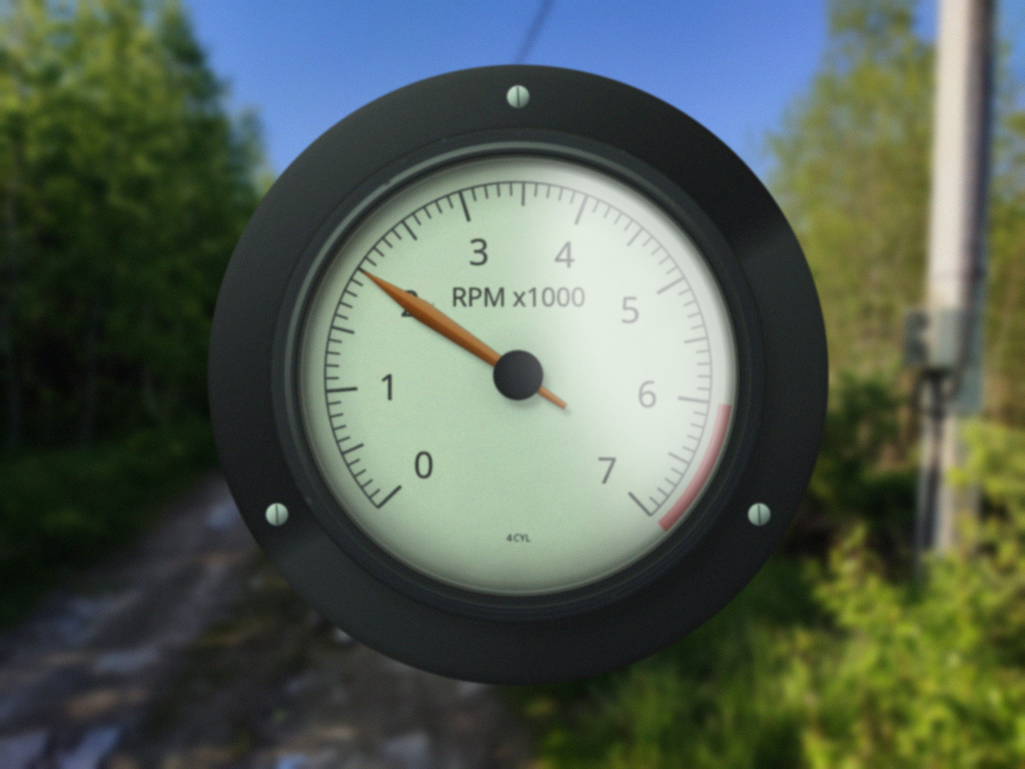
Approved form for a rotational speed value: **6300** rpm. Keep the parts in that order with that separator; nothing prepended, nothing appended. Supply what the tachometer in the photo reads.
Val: **2000** rpm
